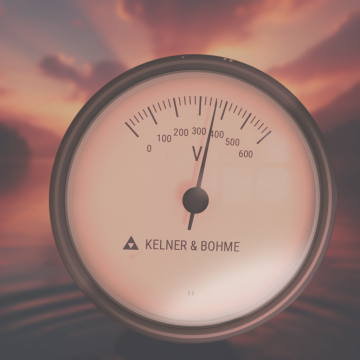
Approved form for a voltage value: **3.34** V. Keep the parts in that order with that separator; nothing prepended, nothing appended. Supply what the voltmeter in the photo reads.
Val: **360** V
